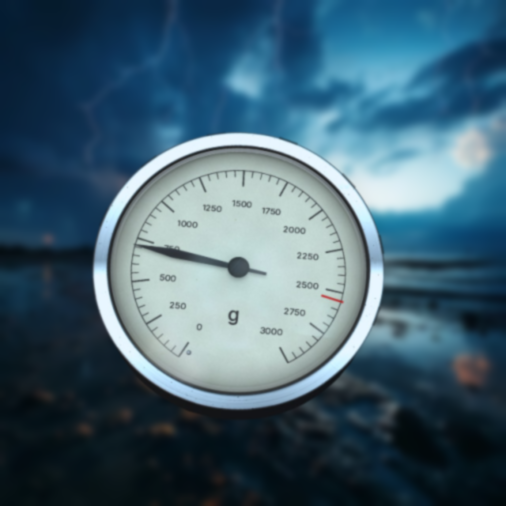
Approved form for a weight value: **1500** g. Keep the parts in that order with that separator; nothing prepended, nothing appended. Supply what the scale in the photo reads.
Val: **700** g
